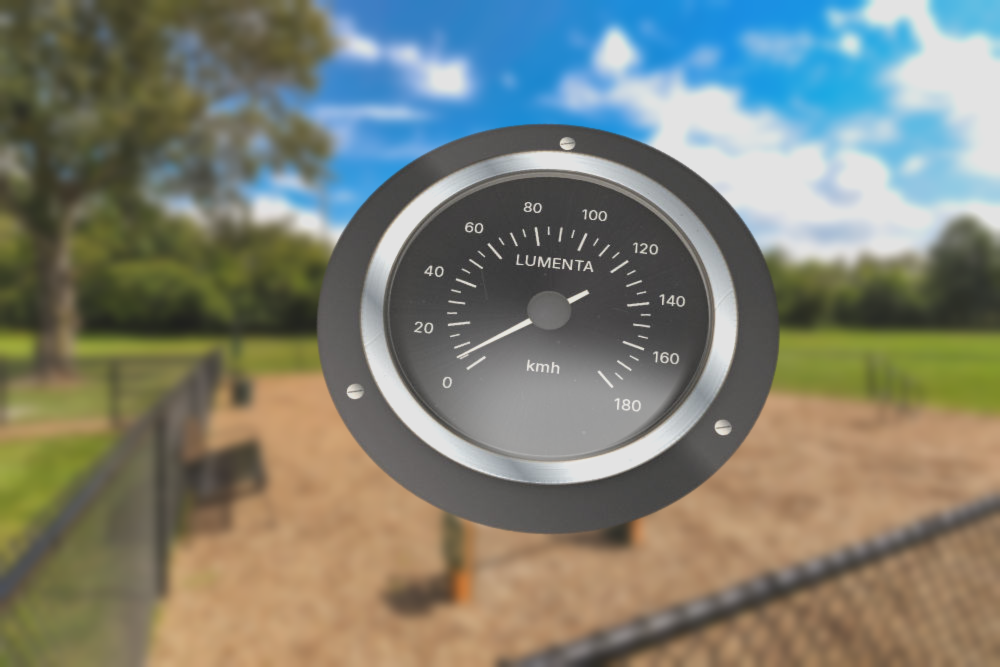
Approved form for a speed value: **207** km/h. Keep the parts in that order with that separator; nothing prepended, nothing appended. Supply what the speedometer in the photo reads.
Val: **5** km/h
